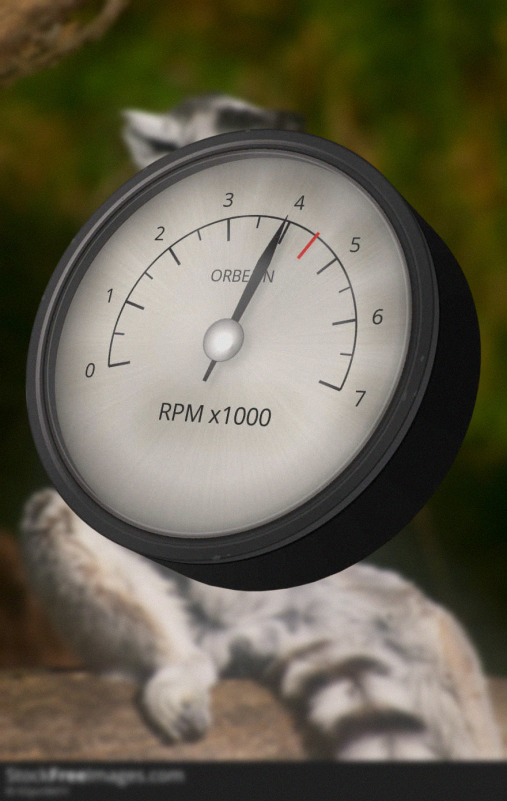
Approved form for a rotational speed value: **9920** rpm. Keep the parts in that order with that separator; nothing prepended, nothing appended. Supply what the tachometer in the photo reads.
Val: **4000** rpm
